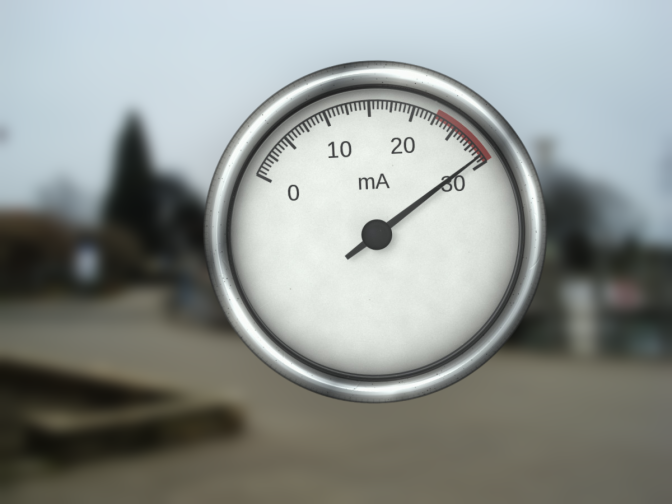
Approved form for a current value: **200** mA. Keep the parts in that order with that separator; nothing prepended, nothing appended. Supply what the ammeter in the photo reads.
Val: **29** mA
